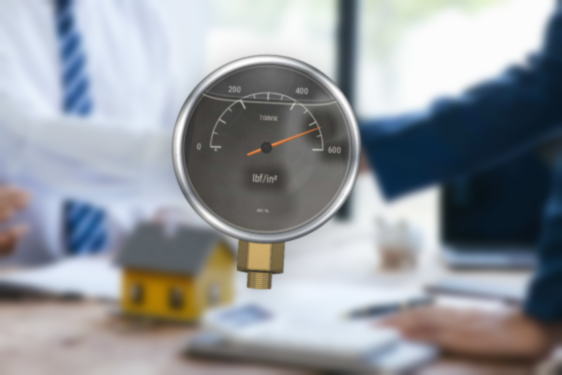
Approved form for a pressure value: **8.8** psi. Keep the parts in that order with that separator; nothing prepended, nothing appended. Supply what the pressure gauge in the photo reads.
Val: **525** psi
